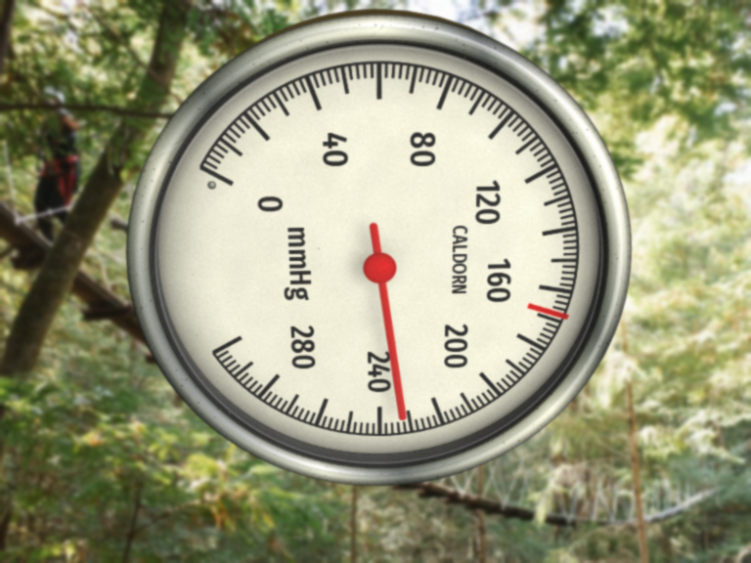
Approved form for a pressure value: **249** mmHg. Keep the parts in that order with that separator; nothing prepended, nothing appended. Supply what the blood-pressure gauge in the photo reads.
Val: **232** mmHg
